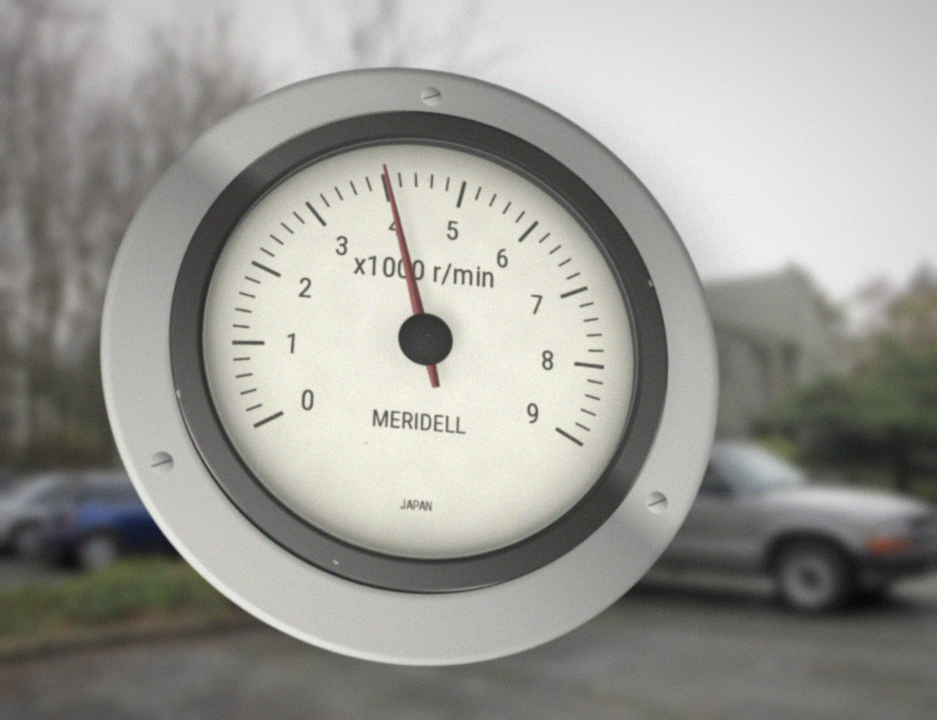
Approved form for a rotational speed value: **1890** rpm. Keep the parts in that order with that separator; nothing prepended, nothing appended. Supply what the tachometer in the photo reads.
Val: **4000** rpm
